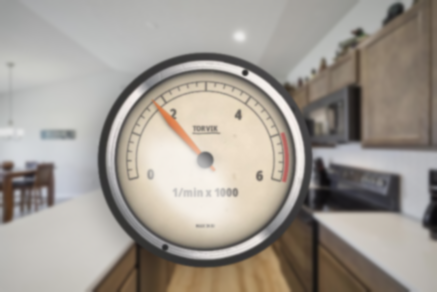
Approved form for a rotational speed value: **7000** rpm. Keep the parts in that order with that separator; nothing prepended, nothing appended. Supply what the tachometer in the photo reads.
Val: **1800** rpm
